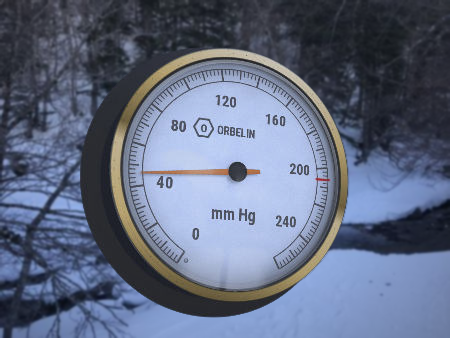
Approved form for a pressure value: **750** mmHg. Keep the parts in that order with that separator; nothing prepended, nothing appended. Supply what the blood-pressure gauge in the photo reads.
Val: **46** mmHg
